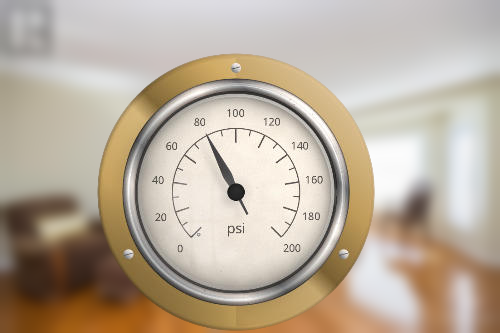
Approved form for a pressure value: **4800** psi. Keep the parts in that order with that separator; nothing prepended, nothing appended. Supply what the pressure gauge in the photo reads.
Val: **80** psi
